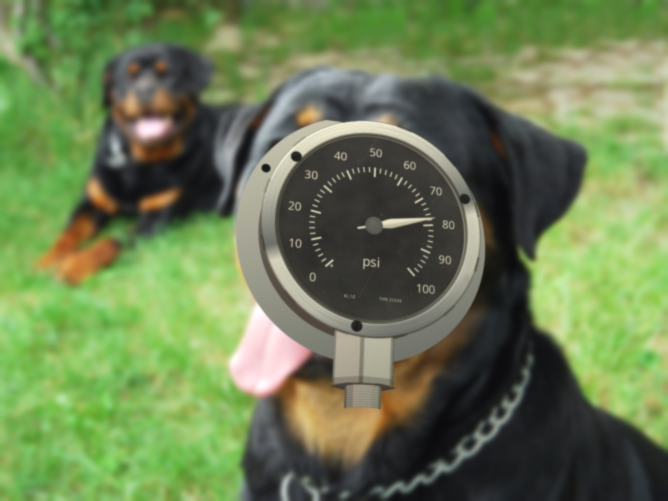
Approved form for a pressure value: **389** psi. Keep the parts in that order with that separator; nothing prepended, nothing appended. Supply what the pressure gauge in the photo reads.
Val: **78** psi
